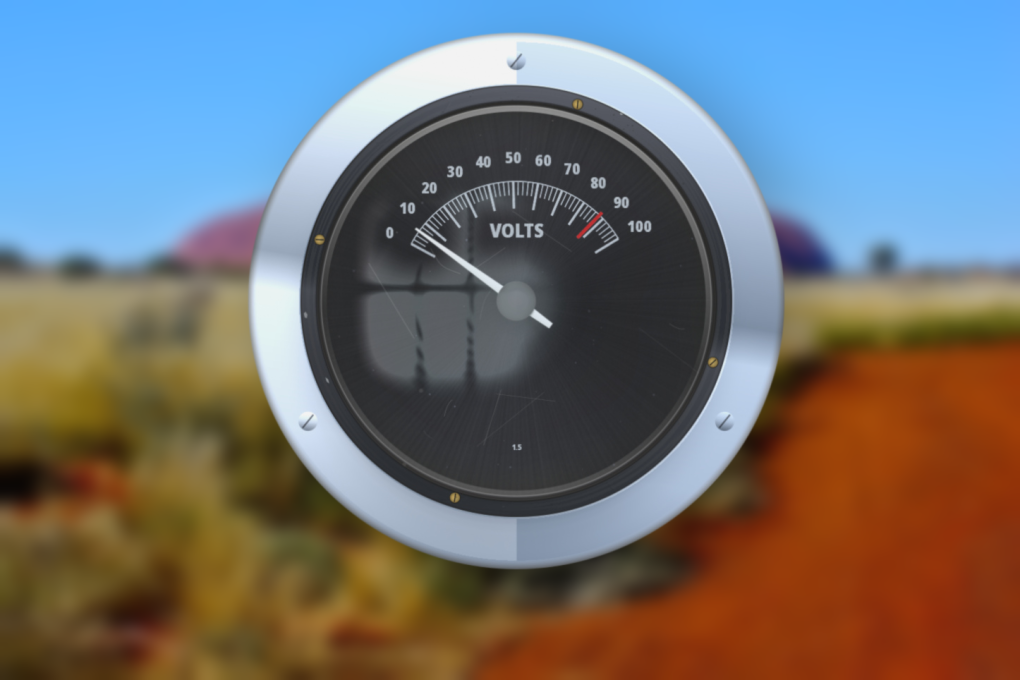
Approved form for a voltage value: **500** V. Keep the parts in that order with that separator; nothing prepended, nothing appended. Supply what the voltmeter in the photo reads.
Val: **6** V
